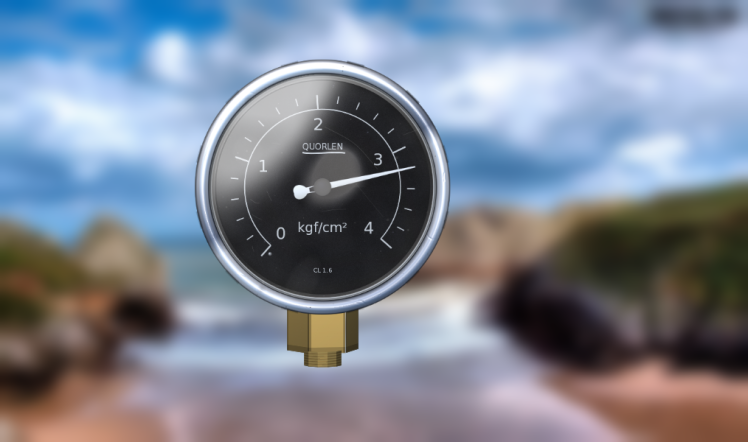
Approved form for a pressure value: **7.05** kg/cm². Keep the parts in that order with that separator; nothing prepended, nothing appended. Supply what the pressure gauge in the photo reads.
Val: **3.2** kg/cm²
